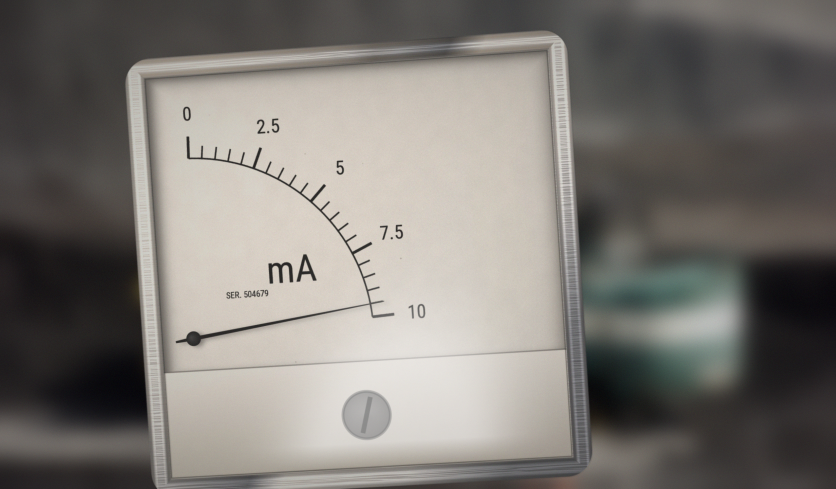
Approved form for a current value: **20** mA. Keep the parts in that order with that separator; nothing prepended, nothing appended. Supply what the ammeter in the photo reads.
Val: **9.5** mA
